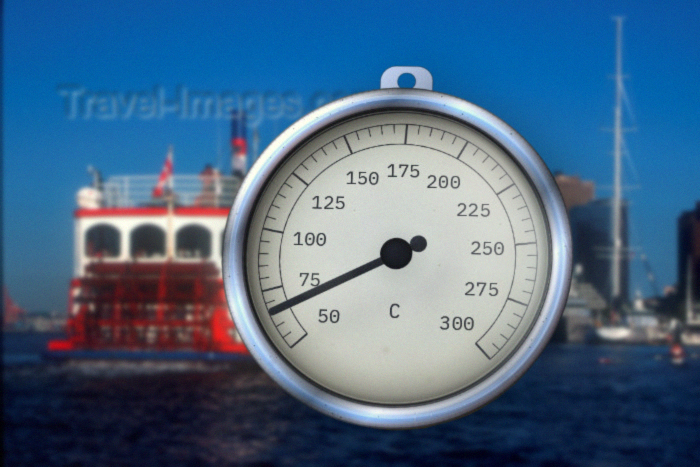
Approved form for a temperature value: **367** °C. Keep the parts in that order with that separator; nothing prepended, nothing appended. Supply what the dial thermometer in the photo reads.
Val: **65** °C
